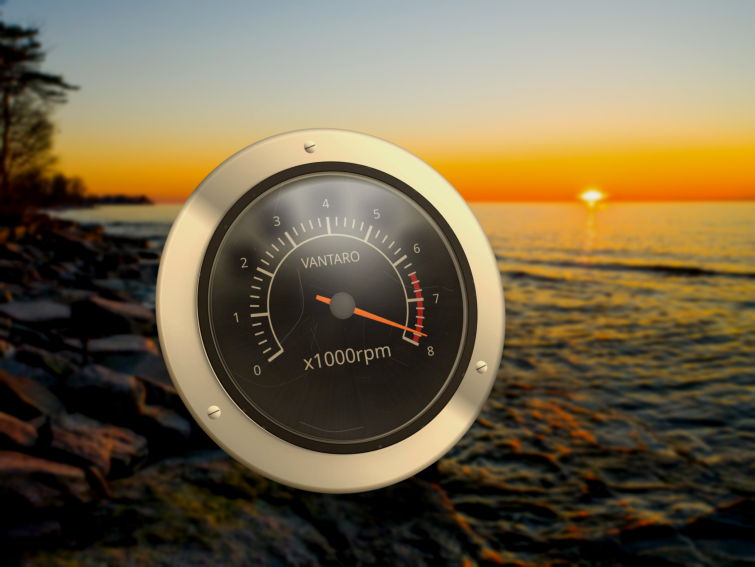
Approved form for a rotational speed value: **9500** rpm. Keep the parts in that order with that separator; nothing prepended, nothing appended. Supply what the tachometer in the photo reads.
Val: **7800** rpm
